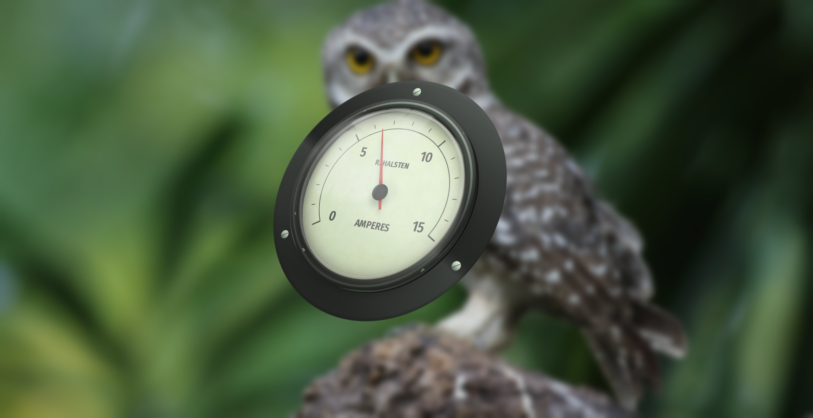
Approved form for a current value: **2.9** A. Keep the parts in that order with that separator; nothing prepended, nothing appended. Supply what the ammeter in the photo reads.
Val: **6.5** A
